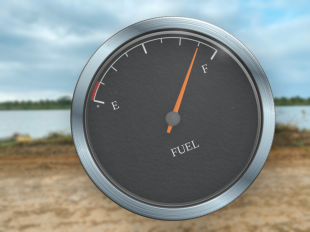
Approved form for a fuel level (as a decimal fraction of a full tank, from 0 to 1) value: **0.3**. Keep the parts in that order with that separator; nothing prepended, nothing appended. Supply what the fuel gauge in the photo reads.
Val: **0.875**
